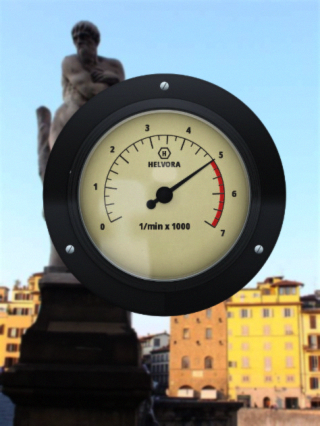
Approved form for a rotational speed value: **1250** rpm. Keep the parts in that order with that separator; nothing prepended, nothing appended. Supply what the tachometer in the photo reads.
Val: **5000** rpm
